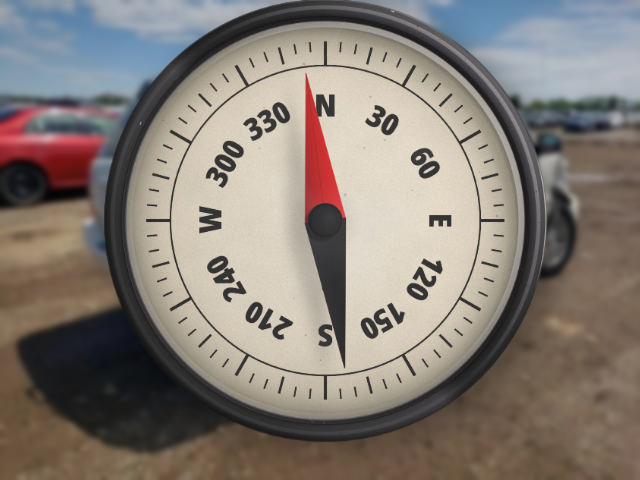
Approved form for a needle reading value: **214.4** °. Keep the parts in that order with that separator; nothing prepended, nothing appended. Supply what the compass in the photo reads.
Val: **352.5** °
